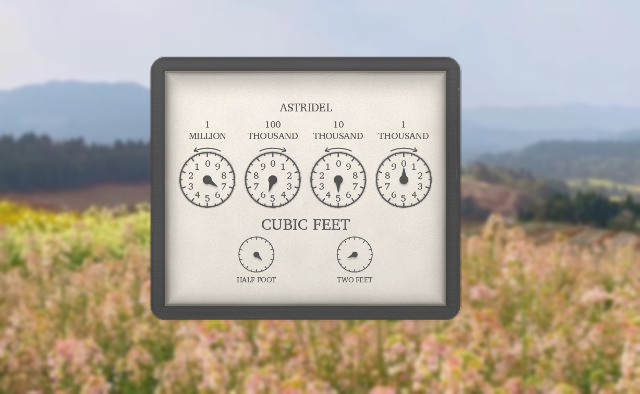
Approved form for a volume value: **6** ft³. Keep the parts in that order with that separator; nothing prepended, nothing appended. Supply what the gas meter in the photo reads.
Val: **655000** ft³
